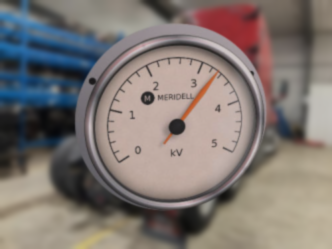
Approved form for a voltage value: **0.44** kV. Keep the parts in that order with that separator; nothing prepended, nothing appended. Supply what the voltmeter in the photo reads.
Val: **3.3** kV
